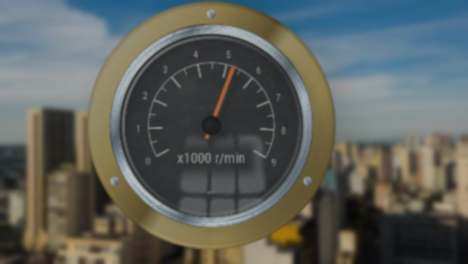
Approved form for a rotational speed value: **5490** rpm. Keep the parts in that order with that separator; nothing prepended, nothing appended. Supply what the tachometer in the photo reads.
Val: **5250** rpm
